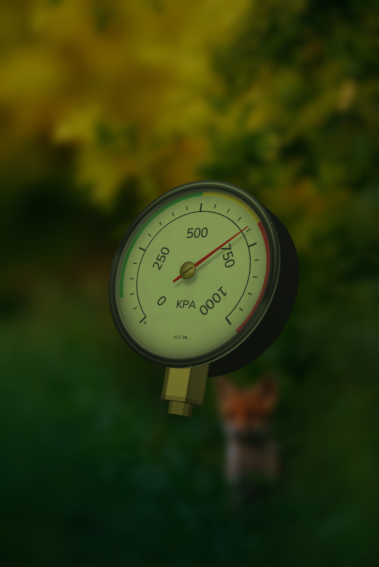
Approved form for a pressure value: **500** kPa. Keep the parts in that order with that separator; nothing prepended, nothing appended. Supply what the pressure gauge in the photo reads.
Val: **700** kPa
